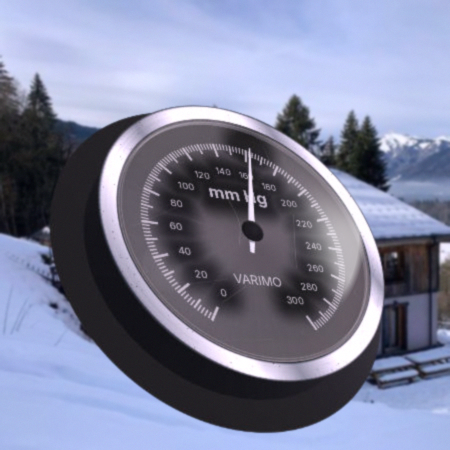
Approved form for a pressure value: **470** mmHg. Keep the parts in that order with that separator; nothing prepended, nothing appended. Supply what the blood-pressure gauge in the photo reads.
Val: **160** mmHg
